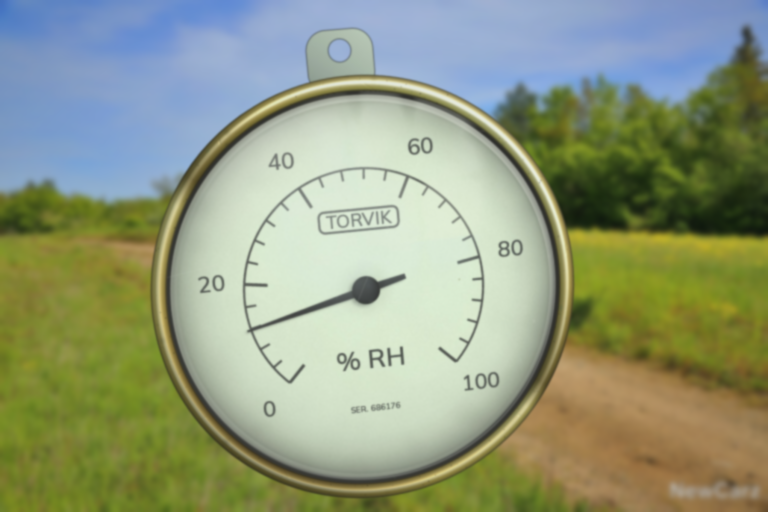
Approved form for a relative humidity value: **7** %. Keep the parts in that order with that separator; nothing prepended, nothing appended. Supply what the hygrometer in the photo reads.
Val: **12** %
